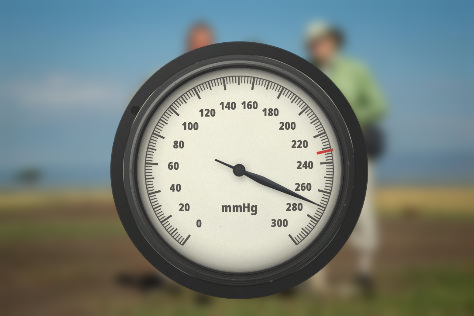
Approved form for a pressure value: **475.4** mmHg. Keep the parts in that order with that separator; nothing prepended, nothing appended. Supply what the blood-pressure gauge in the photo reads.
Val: **270** mmHg
